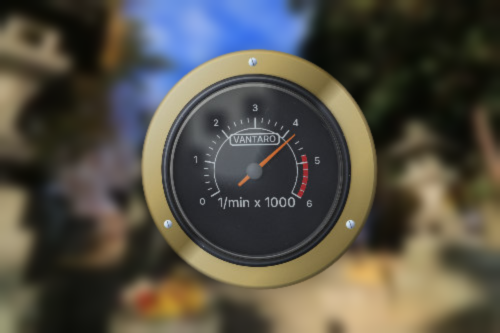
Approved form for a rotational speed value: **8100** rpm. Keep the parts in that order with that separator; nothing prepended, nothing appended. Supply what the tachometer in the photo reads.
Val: **4200** rpm
